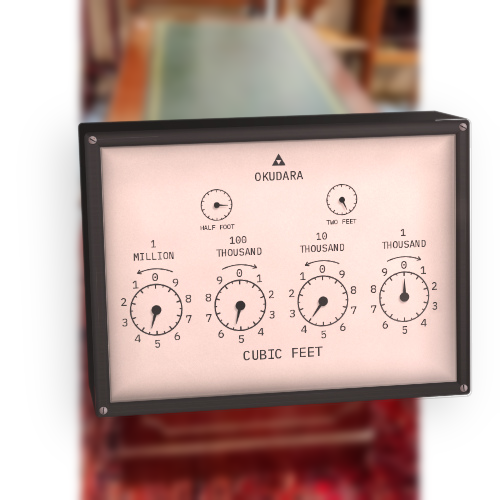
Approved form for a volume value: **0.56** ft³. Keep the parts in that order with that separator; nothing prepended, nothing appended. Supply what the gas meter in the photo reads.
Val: **454000** ft³
